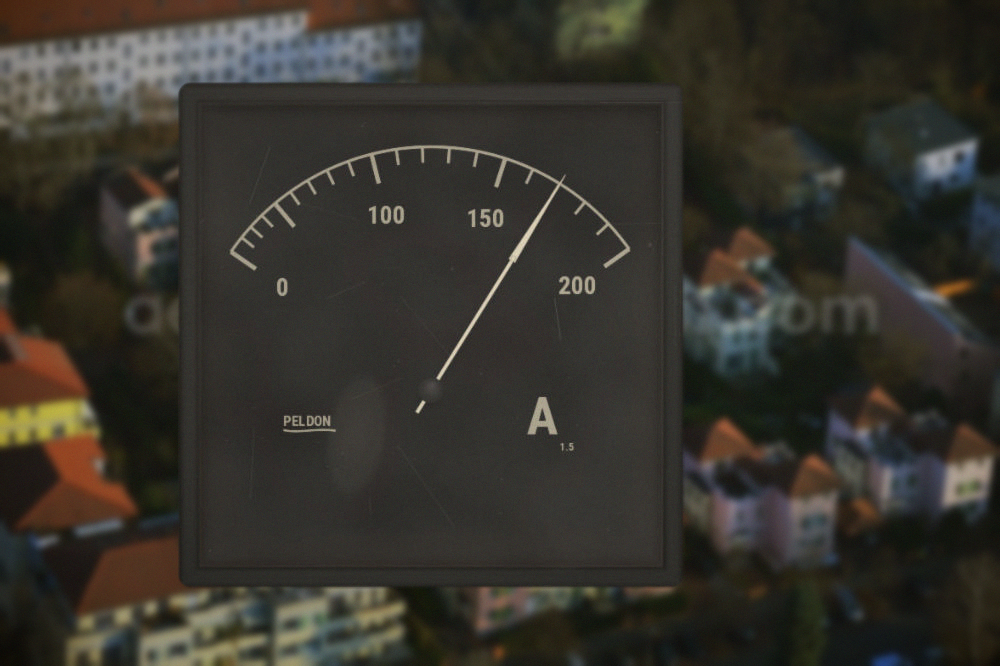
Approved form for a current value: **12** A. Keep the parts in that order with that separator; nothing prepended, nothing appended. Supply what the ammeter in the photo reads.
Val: **170** A
